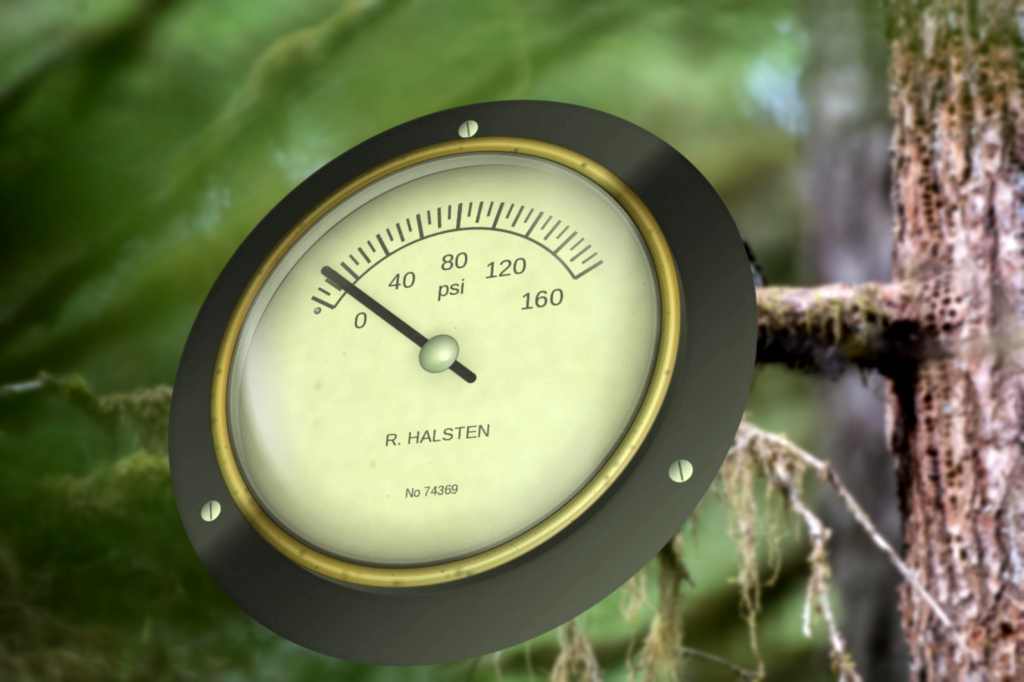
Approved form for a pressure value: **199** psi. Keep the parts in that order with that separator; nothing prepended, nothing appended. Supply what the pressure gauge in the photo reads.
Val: **12.5** psi
